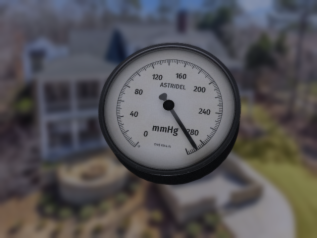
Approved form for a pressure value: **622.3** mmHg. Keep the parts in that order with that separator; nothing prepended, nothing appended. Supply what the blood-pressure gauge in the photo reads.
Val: **290** mmHg
